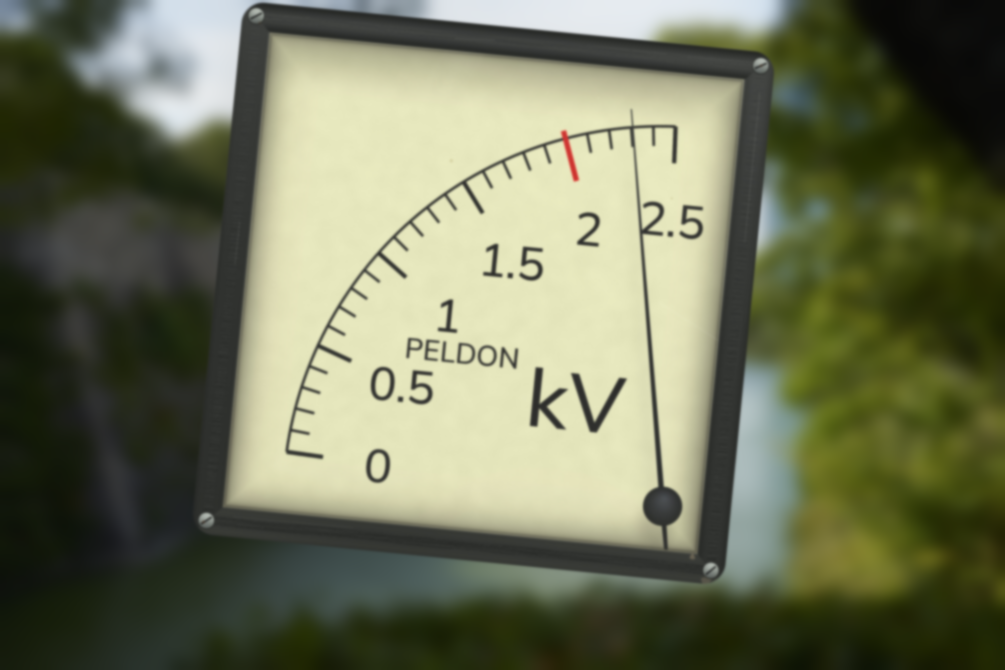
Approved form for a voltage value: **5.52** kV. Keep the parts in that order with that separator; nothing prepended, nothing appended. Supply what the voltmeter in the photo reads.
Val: **2.3** kV
